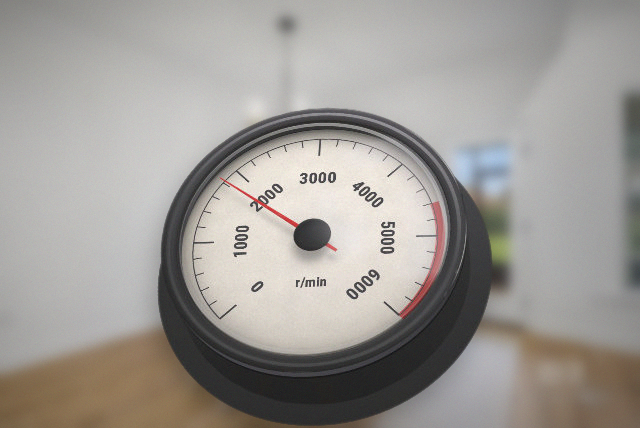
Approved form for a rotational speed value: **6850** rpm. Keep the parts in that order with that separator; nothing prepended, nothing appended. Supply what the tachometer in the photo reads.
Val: **1800** rpm
